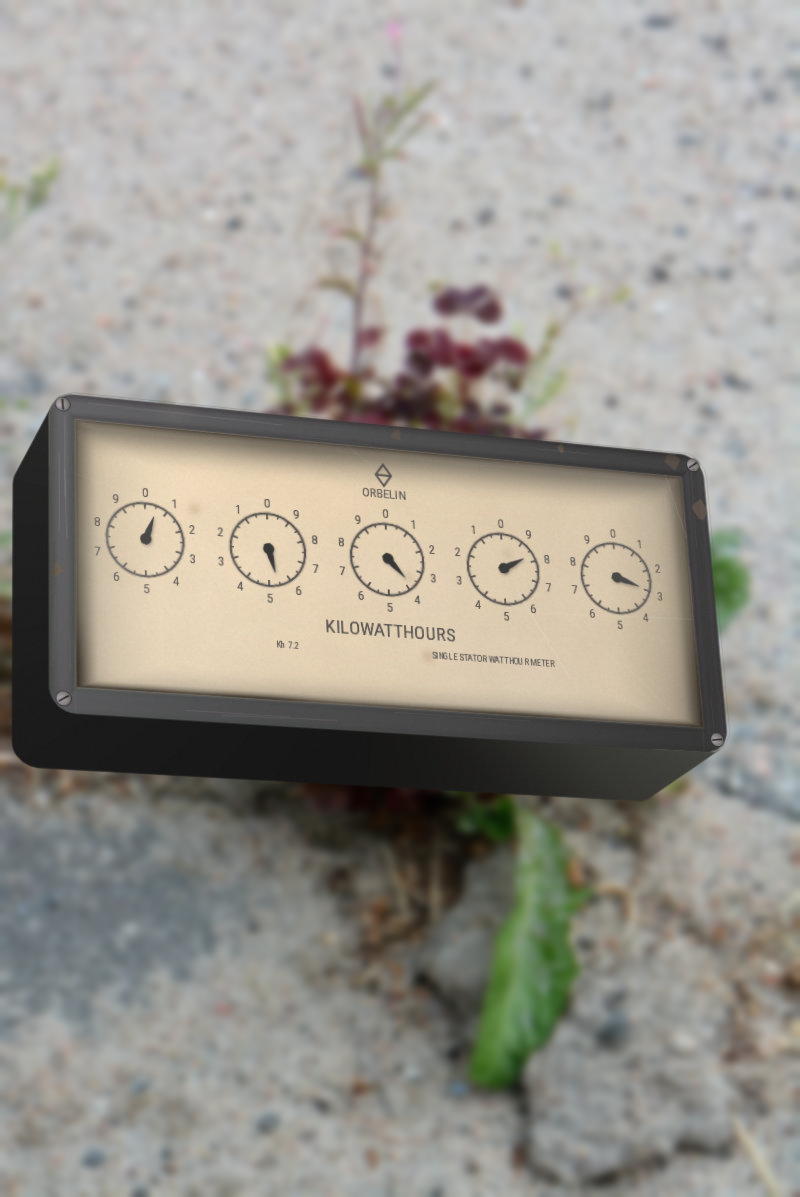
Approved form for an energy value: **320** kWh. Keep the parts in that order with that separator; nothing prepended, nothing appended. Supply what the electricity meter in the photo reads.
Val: **5383** kWh
